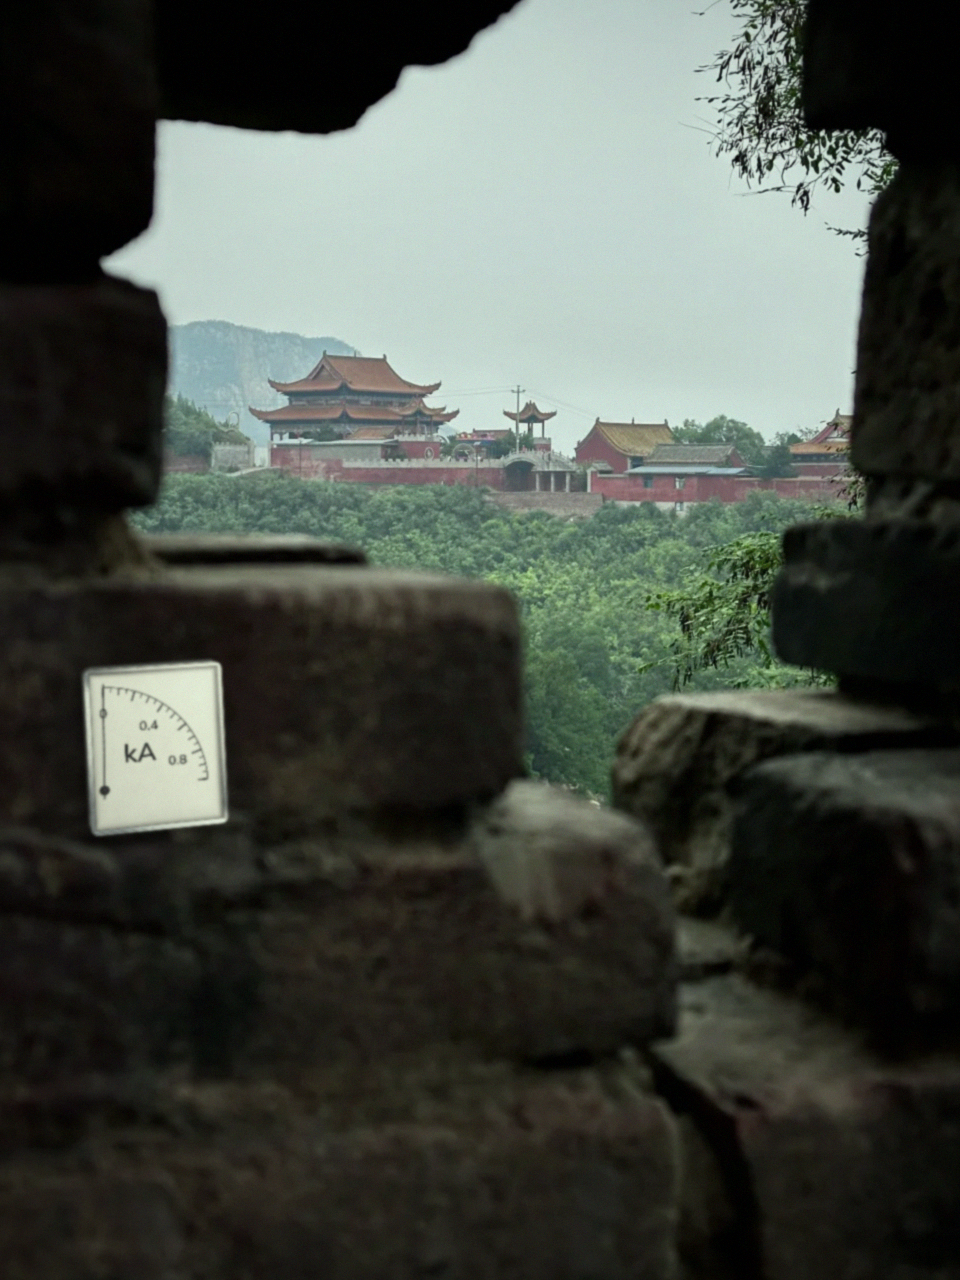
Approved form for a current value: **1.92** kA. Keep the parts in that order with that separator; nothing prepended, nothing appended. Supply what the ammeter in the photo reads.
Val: **0** kA
